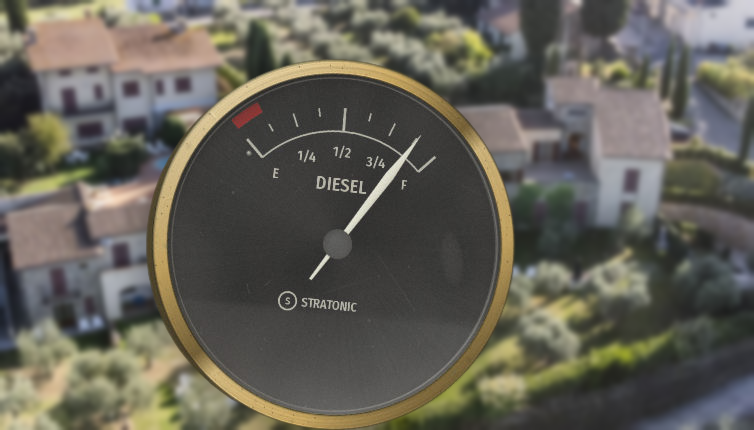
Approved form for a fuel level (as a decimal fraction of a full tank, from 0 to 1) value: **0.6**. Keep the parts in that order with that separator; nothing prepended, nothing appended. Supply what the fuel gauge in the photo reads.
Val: **0.875**
